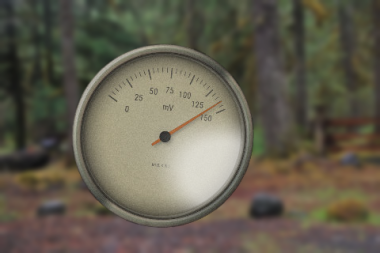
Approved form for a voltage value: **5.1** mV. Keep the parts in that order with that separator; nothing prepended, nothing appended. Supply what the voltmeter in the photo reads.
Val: **140** mV
